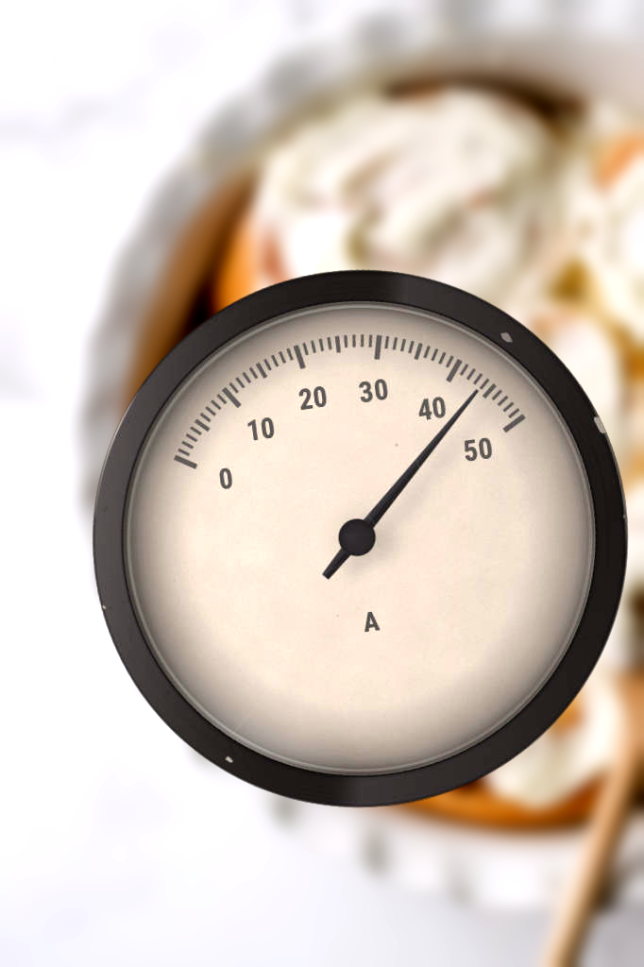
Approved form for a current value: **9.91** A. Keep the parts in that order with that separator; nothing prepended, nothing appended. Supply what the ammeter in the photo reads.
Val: **44** A
